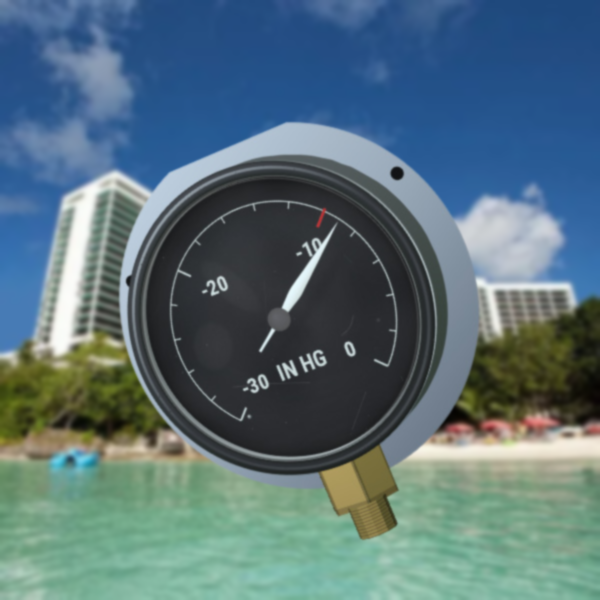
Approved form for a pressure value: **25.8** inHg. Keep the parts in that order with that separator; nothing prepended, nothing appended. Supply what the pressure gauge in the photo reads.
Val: **-9** inHg
